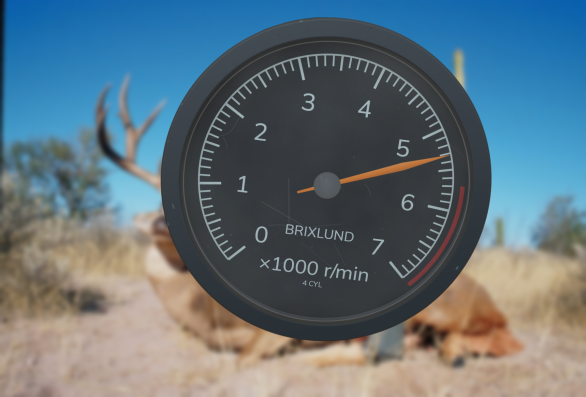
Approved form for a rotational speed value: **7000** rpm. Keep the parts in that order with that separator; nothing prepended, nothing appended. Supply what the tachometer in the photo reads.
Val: **5300** rpm
